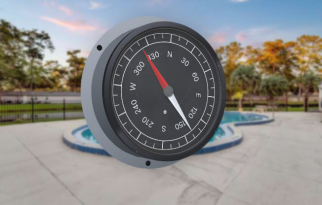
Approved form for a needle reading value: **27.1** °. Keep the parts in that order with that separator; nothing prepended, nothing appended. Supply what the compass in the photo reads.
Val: **320** °
